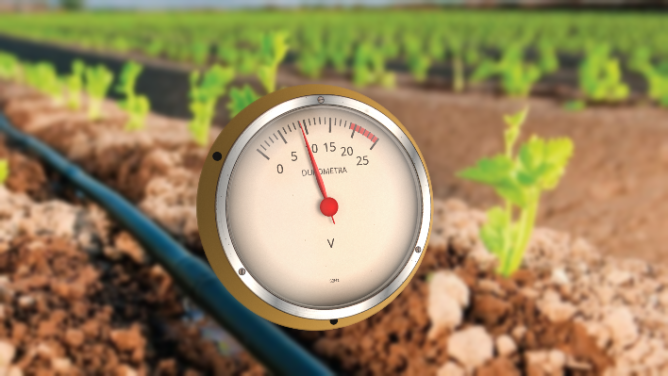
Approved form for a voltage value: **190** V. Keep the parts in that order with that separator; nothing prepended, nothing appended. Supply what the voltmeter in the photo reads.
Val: **9** V
